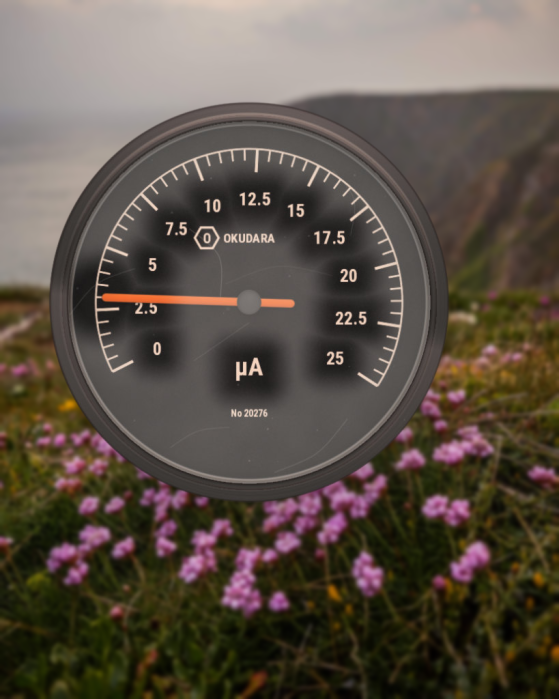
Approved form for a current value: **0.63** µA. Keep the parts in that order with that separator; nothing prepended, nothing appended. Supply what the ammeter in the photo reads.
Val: **3** µA
